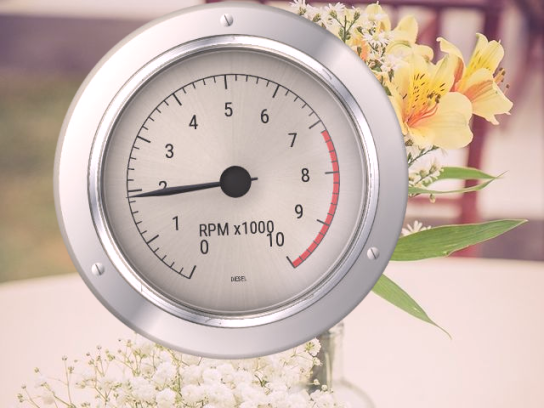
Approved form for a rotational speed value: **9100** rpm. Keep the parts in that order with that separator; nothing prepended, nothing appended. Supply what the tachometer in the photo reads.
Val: **1900** rpm
